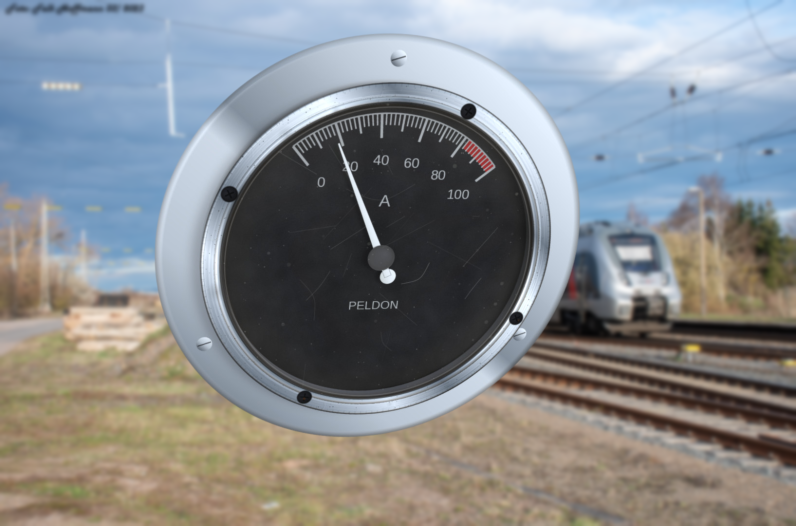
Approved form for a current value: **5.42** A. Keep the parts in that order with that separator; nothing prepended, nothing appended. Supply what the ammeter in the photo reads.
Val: **18** A
